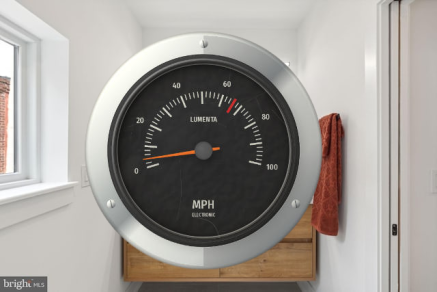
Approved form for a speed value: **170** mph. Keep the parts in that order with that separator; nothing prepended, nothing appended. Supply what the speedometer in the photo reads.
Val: **4** mph
